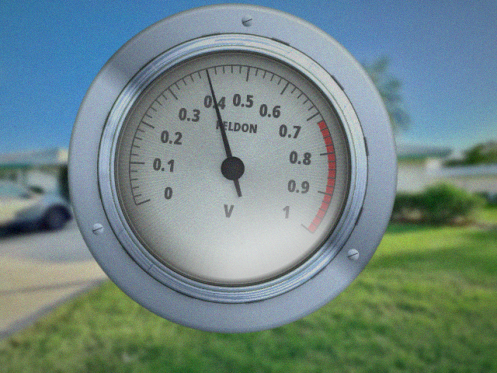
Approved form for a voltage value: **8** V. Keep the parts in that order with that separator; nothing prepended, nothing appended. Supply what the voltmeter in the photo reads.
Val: **0.4** V
